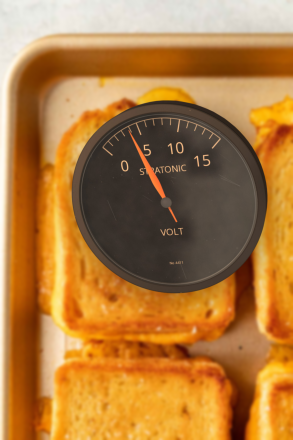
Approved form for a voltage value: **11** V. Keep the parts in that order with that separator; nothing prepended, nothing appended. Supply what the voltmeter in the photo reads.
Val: **4** V
